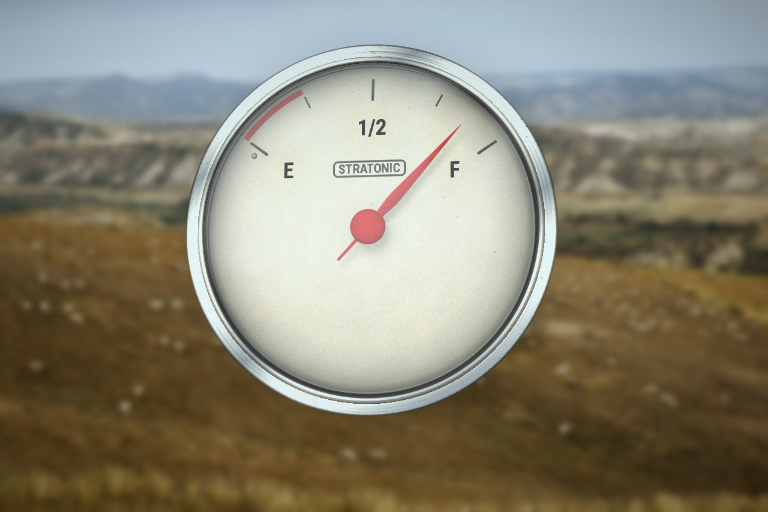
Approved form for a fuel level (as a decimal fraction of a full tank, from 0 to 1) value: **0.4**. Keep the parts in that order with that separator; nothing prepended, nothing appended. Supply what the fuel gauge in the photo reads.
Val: **0.875**
